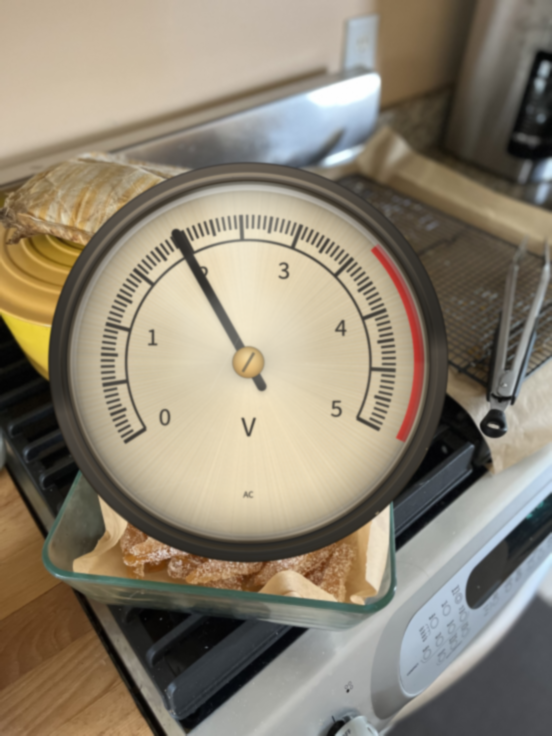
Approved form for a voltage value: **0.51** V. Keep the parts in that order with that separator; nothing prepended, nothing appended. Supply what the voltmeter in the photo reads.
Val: **1.95** V
